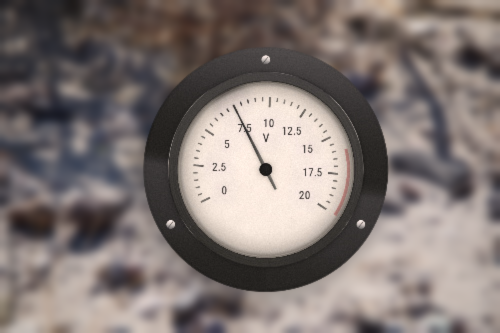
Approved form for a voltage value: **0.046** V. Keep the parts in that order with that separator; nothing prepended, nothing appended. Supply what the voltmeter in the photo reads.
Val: **7.5** V
